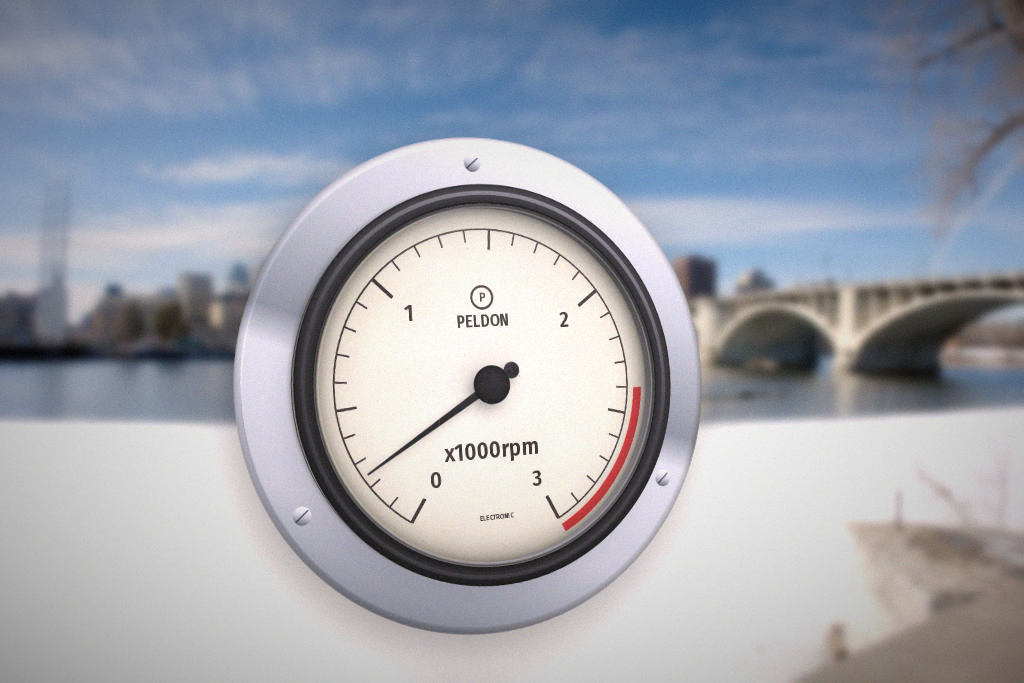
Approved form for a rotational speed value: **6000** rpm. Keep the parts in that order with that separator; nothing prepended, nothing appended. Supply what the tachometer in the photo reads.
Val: **250** rpm
